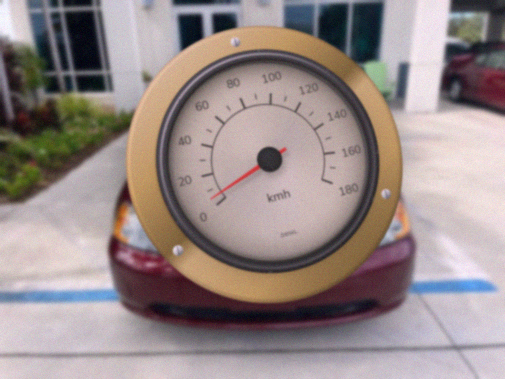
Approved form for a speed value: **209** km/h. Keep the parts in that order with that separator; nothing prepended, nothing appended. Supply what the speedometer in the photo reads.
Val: **5** km/h
